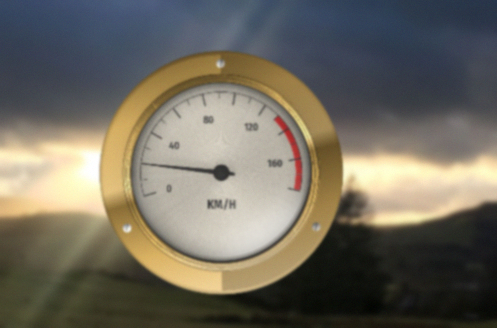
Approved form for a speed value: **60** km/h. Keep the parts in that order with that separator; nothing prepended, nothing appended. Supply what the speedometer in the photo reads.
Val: **20** km/h
